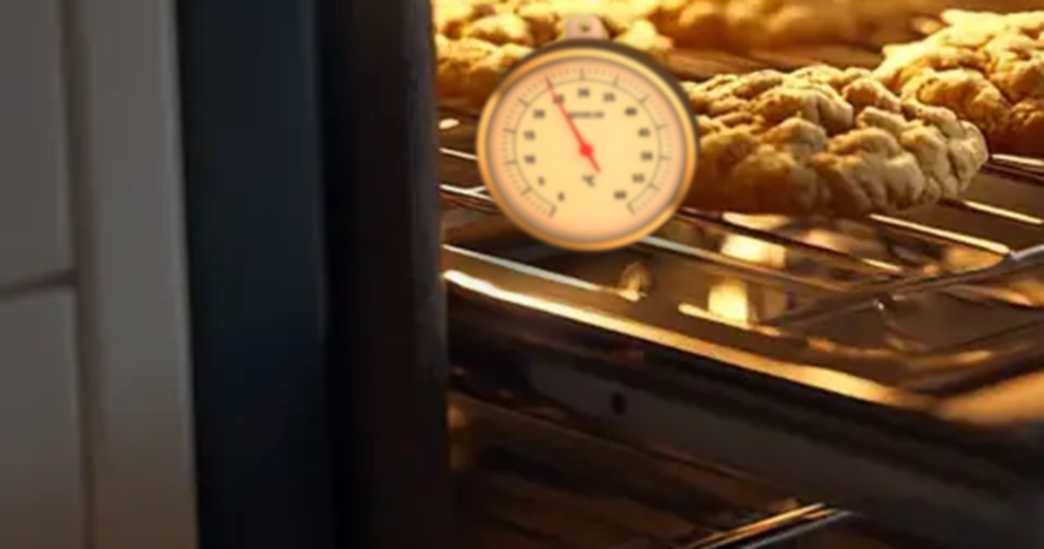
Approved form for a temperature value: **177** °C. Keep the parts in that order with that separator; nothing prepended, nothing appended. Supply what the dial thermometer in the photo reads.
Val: **25** °C
